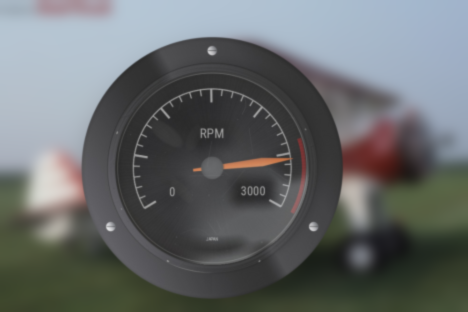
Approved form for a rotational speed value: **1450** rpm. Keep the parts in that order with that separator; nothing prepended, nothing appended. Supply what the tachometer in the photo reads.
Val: **2550** rpm
